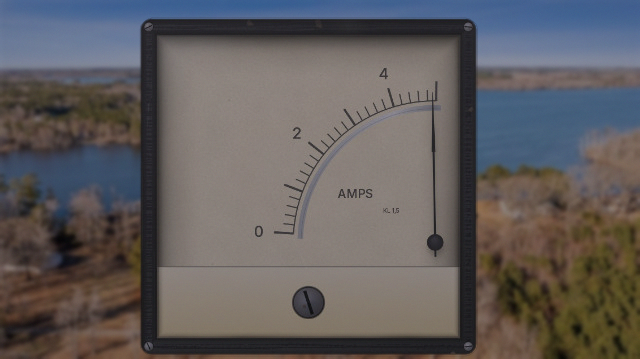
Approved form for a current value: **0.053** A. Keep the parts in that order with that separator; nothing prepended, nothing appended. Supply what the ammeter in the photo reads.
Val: **4.9** A
